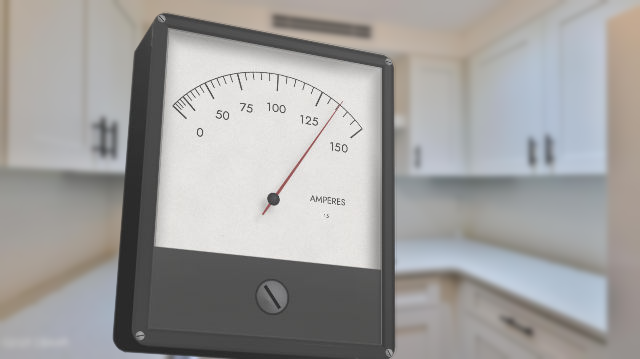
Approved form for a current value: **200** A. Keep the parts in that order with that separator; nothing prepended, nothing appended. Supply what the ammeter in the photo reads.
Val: **135** A
